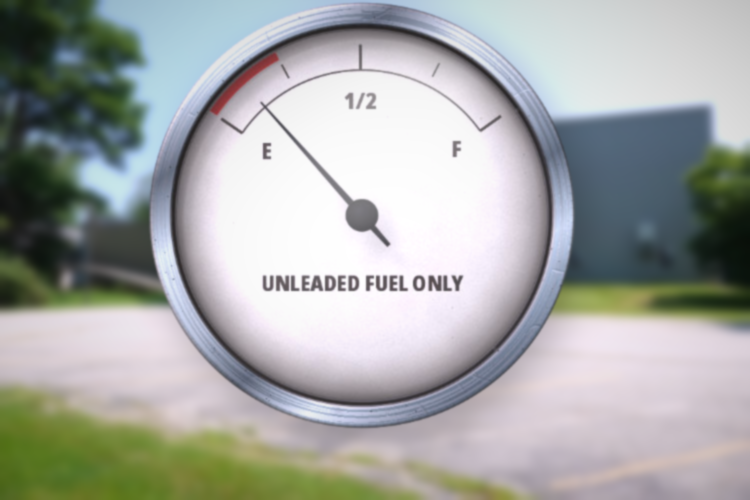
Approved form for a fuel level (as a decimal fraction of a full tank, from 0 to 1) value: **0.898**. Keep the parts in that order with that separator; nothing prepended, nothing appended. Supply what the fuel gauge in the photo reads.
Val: **0.125**
